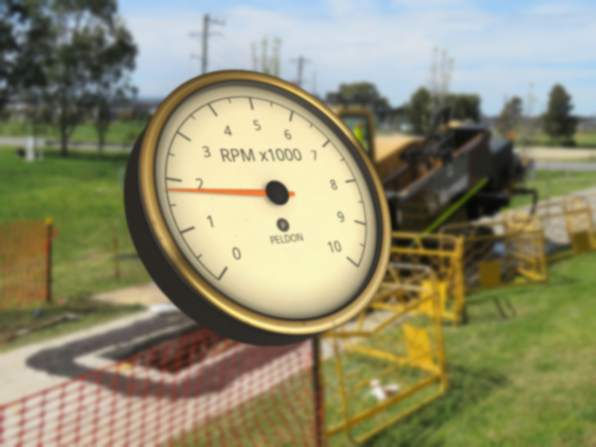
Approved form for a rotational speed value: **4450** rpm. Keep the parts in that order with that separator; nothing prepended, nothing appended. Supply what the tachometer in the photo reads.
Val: **1750** rpm
